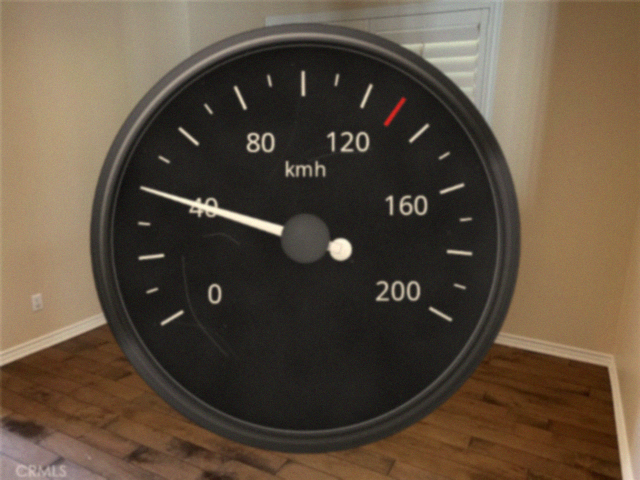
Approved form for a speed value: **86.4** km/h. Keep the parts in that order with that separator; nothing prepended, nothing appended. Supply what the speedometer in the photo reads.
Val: **40** km/h
